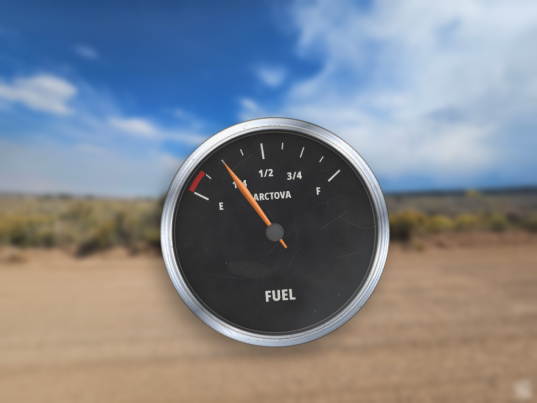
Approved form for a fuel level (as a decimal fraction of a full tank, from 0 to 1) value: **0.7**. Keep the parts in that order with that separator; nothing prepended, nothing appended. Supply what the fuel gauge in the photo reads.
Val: **0.25**
